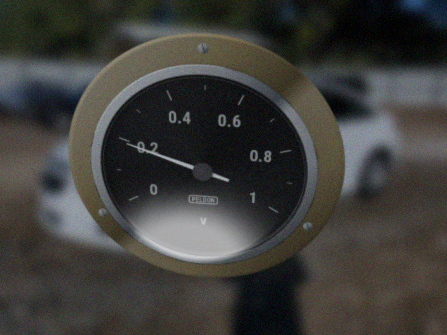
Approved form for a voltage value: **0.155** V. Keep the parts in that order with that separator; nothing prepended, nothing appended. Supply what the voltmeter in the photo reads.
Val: **0.2** V
